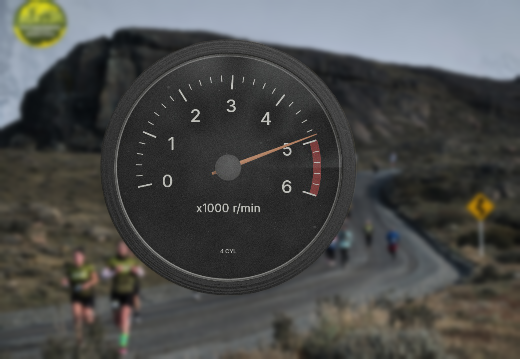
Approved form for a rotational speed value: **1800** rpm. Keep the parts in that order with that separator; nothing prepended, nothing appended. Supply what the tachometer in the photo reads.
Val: **4900** rpm
